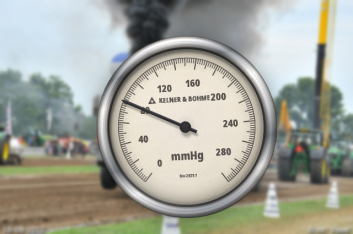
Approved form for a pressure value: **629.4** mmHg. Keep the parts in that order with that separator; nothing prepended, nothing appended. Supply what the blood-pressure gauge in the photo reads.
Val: **80** mmHg
